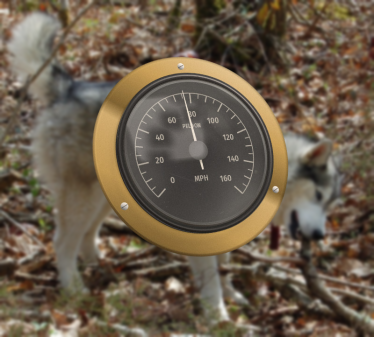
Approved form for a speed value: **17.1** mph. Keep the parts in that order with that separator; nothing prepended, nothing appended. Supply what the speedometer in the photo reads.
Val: **75** mph
